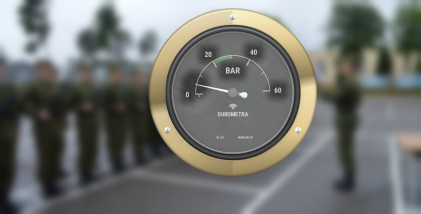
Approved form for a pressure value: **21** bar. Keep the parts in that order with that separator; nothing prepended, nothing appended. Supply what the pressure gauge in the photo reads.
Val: **5** bar
